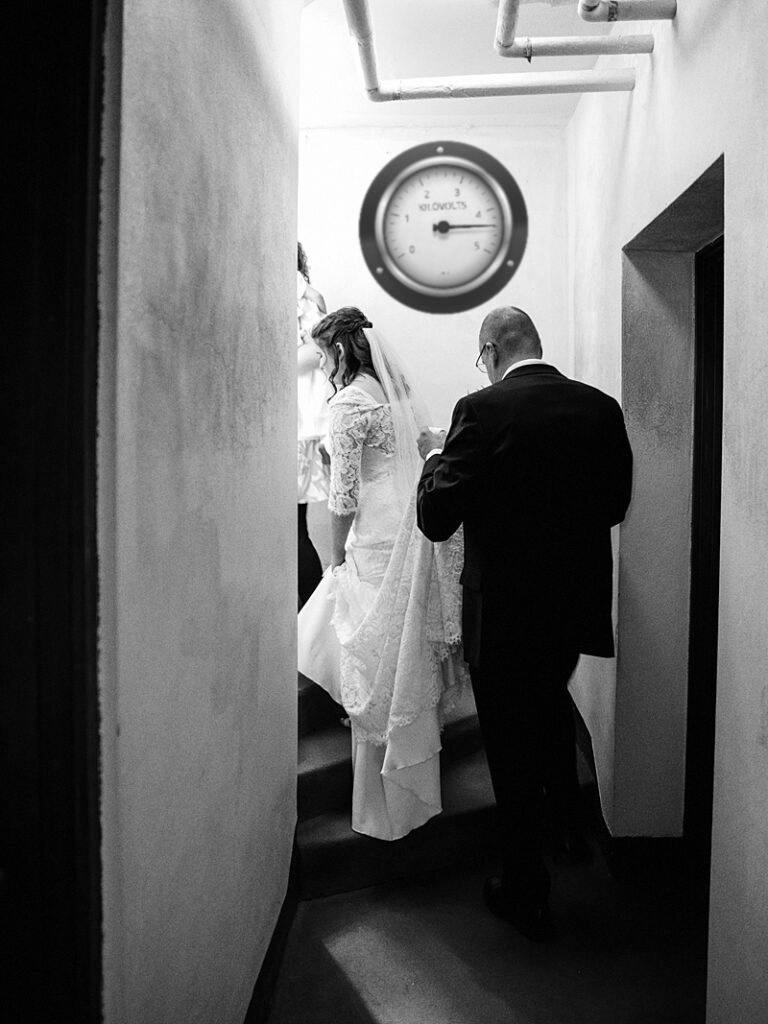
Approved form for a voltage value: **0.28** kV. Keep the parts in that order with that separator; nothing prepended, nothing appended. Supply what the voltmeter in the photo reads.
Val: **4.4** kV
